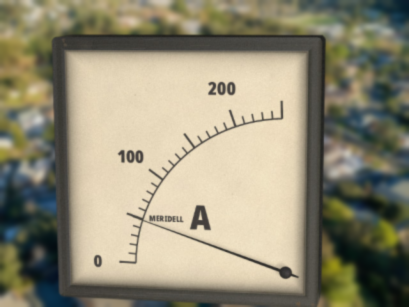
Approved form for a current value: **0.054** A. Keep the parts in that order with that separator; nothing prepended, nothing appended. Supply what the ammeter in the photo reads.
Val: **50** A
